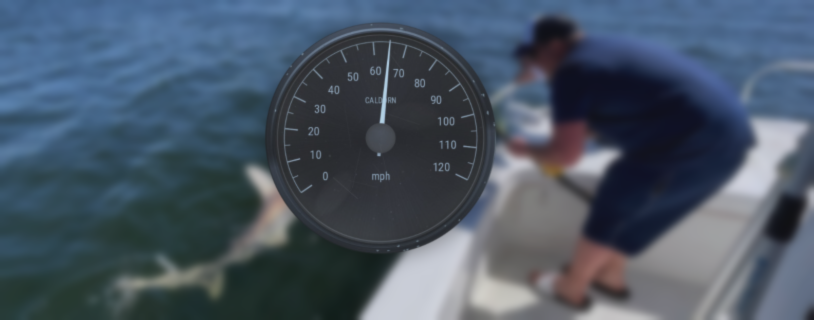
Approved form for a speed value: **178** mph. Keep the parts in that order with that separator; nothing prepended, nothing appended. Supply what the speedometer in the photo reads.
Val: **65** mph
